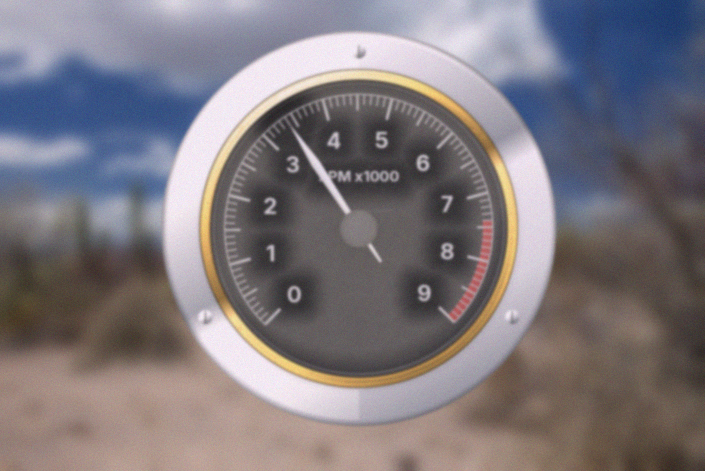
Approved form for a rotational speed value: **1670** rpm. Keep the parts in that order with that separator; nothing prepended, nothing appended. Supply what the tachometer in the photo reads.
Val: **3400** rpm
